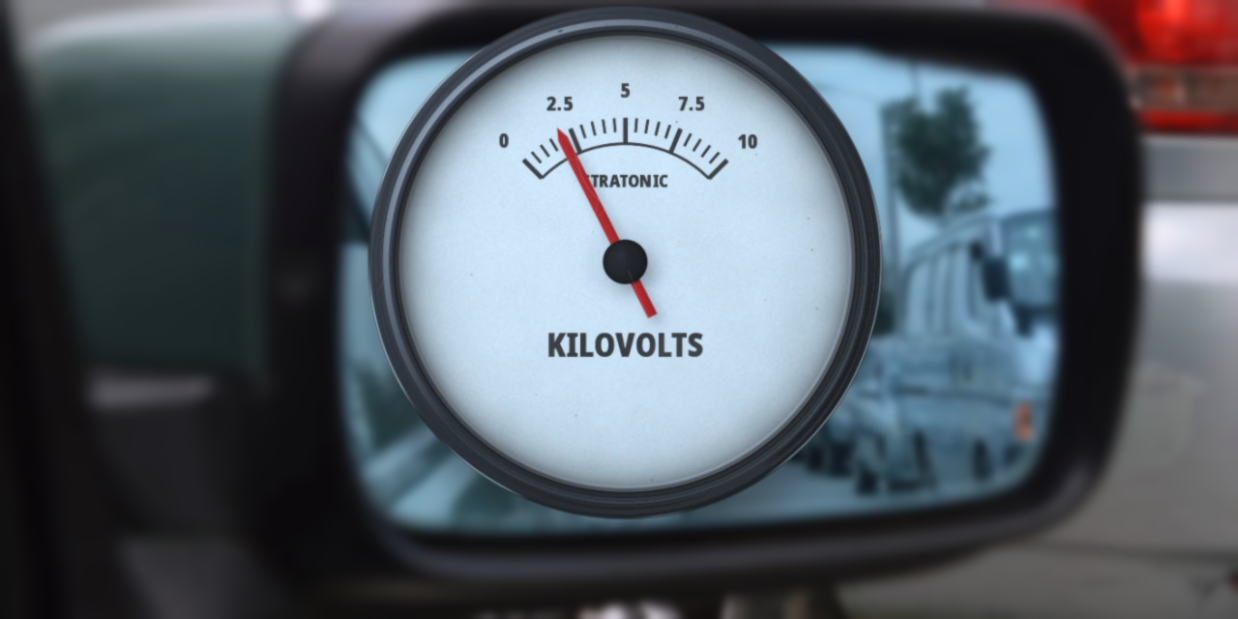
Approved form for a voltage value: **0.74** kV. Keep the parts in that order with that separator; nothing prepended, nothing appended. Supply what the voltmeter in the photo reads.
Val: **2** kV
